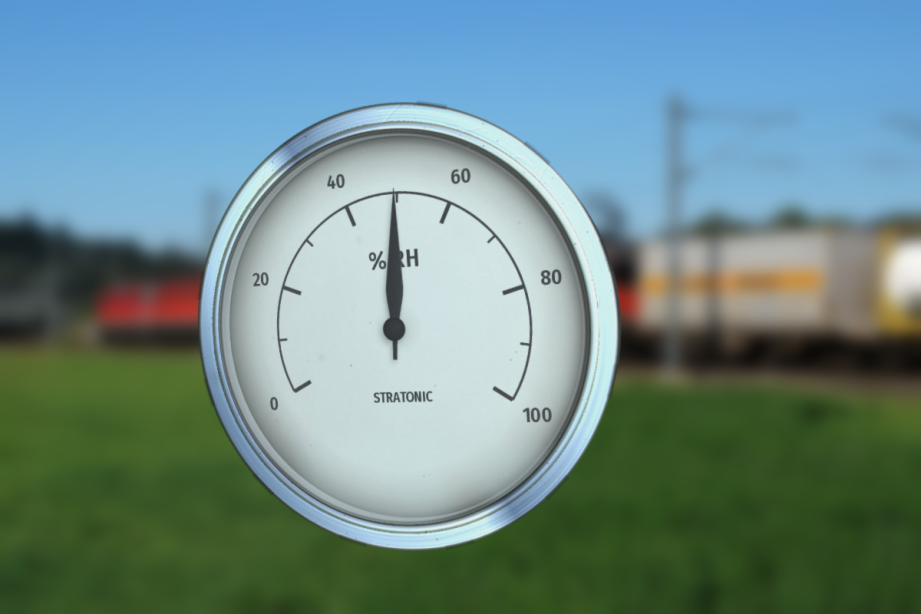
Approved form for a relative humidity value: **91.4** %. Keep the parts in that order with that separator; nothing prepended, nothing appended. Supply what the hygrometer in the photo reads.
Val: **50** %
